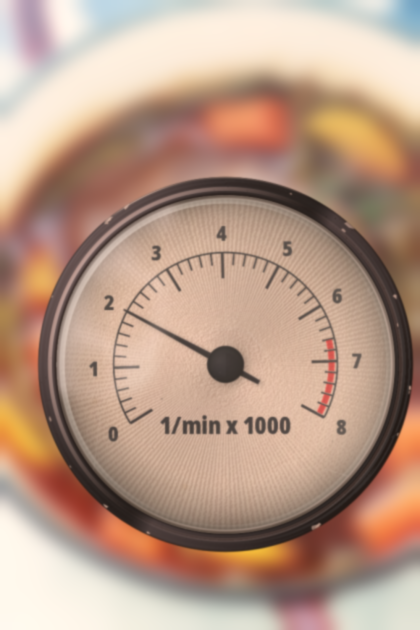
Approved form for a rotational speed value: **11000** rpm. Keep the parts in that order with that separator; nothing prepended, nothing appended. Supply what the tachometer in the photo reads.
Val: **2000** rpm
